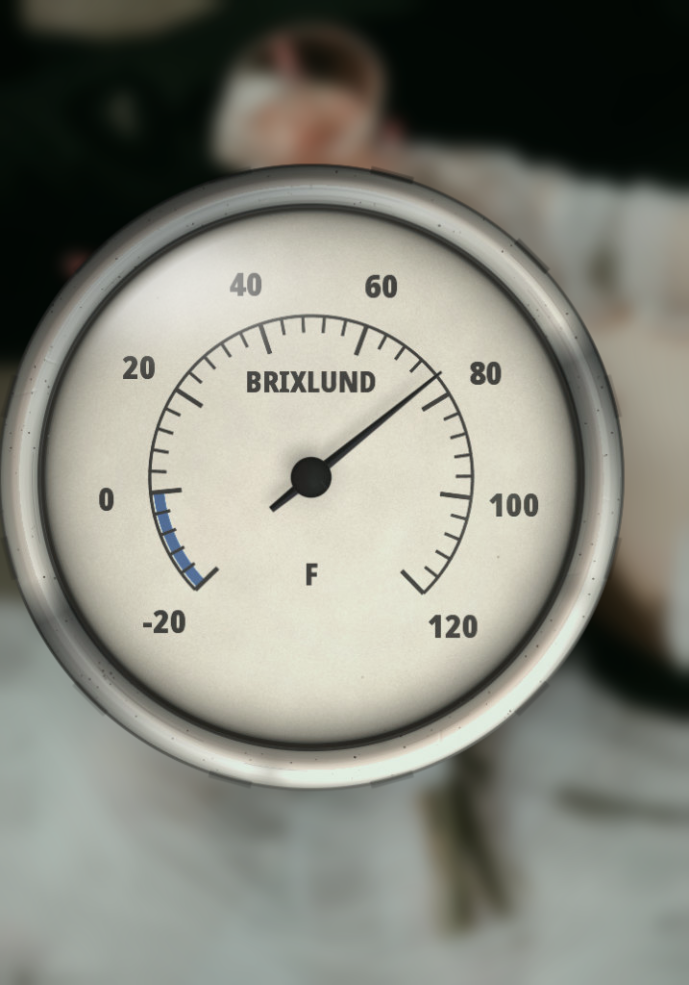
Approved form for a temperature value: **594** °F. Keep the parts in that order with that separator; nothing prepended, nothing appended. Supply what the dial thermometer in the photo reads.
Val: **76** °F
